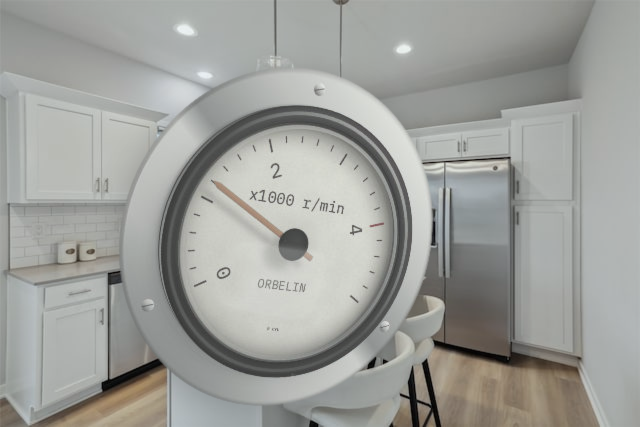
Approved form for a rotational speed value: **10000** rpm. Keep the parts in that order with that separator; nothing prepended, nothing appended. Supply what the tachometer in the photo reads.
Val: **1200** rpm
